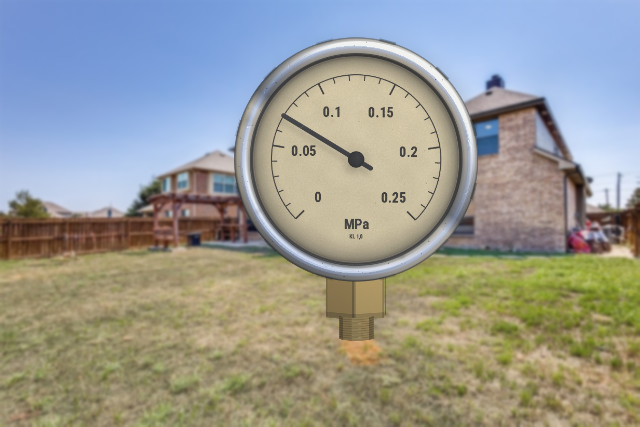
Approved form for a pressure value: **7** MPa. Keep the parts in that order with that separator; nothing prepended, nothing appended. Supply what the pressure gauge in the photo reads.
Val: **0.07** MPa
